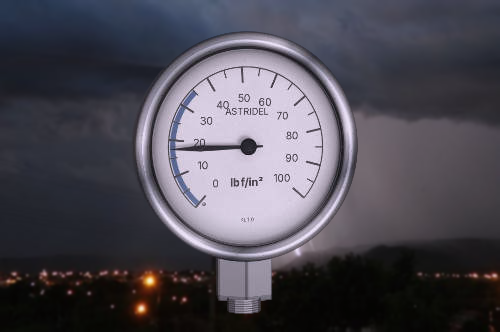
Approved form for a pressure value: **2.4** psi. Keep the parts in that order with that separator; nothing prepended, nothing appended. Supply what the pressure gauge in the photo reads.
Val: **17.5** psi
